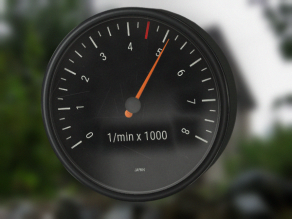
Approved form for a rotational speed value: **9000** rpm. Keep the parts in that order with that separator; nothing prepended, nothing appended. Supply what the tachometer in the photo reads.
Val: **5125** rpm
